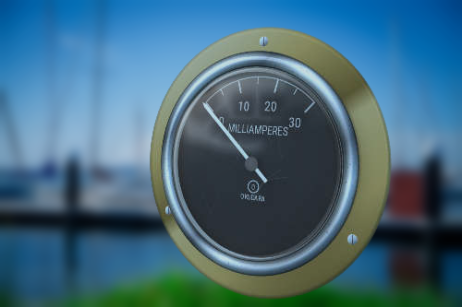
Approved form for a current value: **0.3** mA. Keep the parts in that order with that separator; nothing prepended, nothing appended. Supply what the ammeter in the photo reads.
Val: **0** mA
